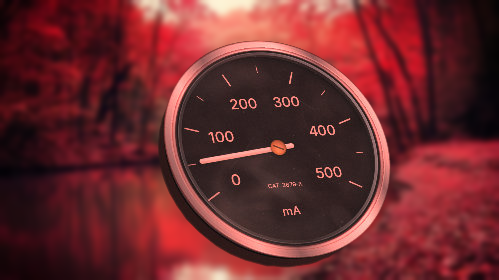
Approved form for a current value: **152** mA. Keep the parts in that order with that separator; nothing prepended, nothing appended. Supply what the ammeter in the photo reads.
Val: **50** mA
